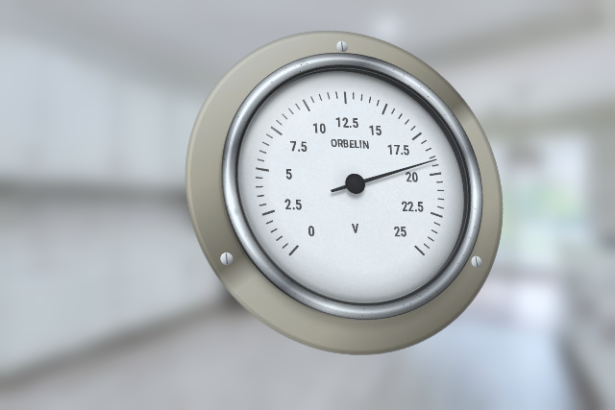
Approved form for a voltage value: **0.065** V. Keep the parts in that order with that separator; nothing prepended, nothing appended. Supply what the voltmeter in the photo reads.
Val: **19.25** V
